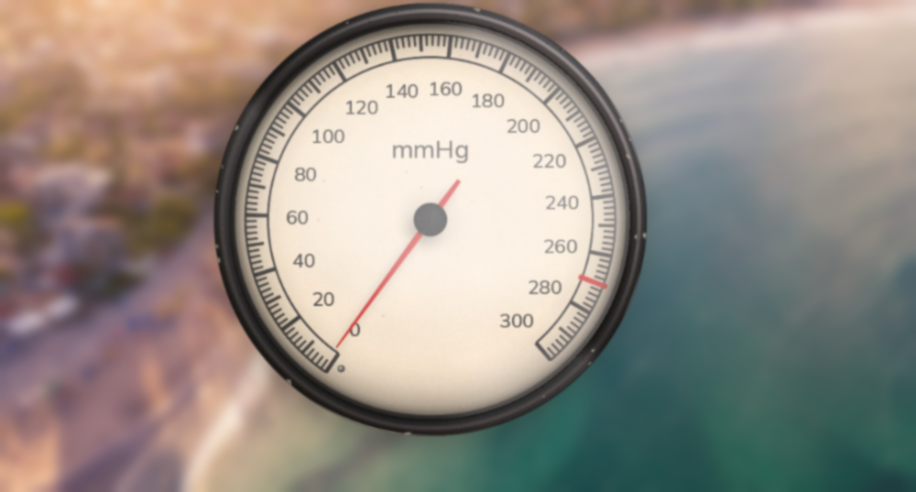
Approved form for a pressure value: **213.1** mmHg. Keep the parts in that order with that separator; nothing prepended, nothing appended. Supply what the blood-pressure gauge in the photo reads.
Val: **2** mmHg
